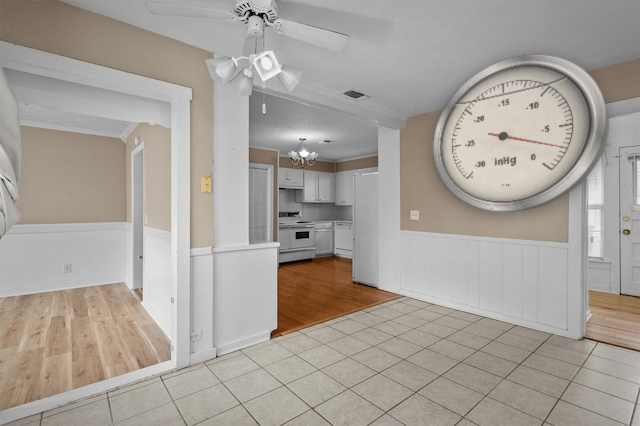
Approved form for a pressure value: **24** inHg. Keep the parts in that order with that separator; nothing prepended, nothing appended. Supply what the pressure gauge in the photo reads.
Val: **-2.5** inHg
